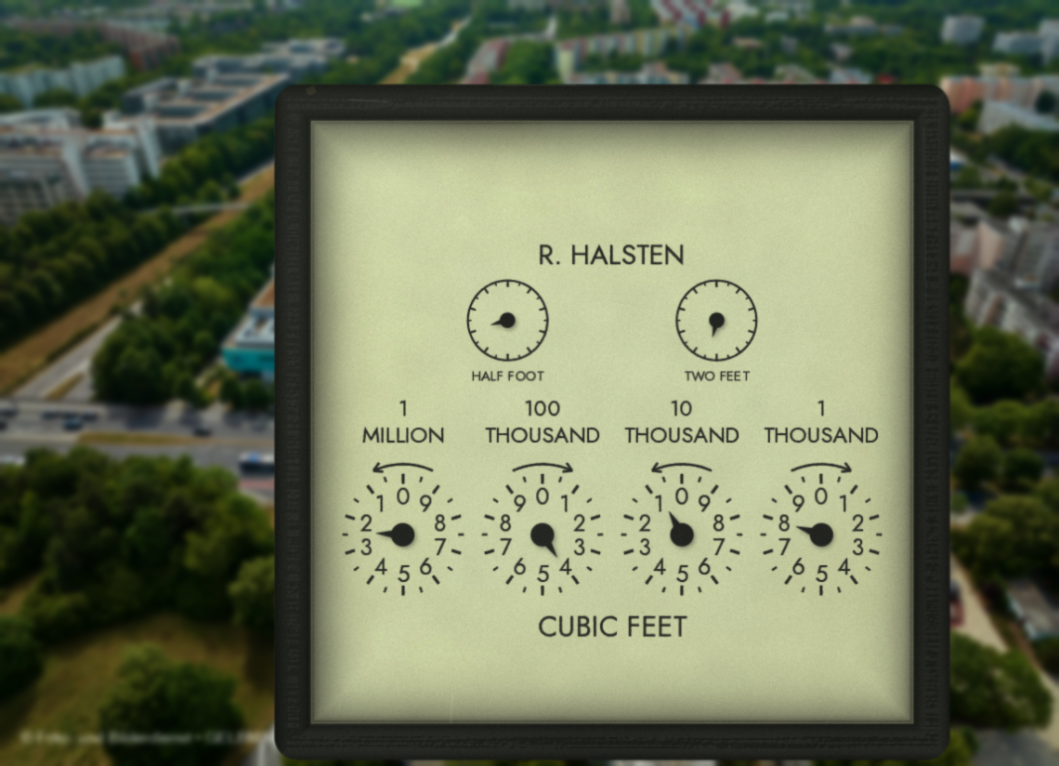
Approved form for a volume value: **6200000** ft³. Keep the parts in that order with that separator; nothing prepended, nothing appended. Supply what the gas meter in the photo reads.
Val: **240800** ft³
